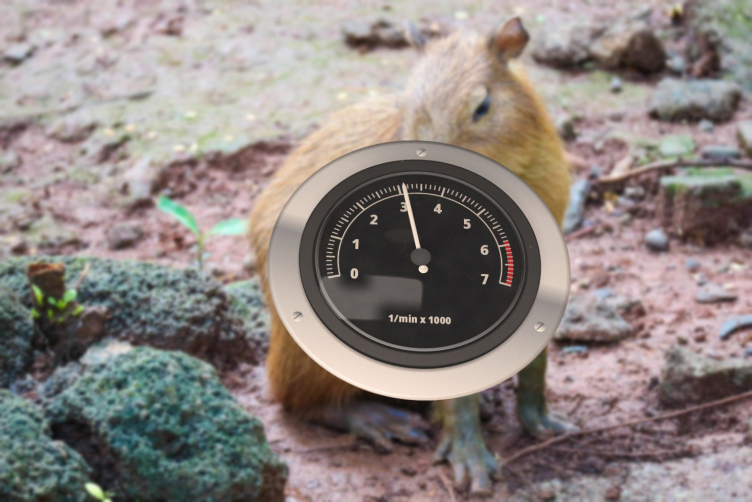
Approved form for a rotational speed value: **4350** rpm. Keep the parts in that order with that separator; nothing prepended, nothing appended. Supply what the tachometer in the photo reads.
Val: **3100** rpm
